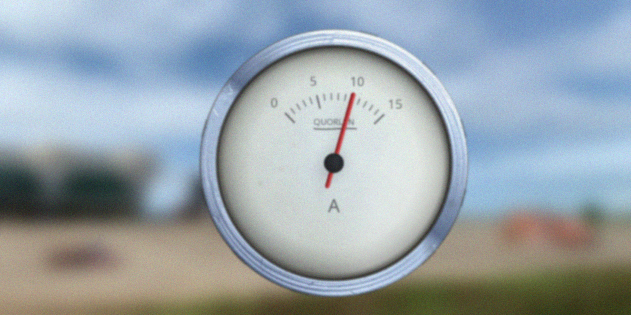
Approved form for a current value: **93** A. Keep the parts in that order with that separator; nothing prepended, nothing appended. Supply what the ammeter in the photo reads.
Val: **10** A
